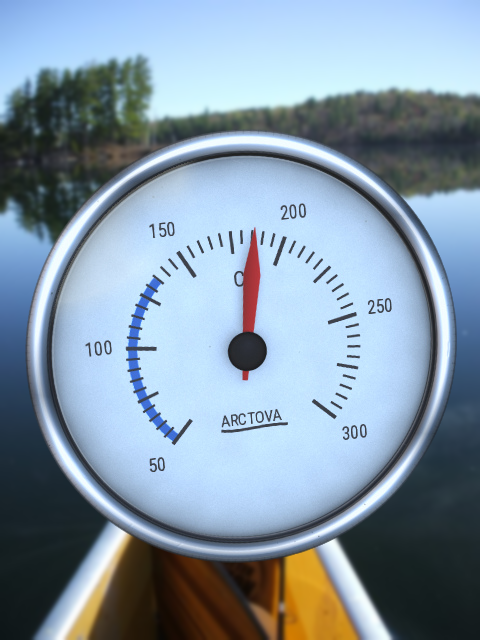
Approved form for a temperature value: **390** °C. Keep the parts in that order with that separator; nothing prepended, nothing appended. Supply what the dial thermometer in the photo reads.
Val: **185** °C
